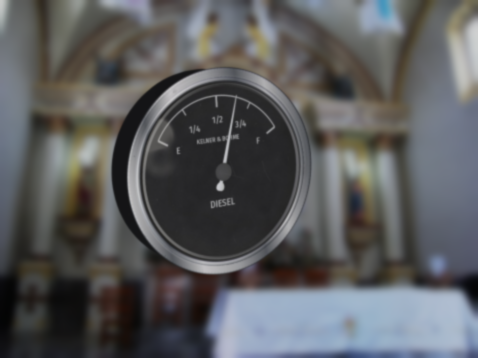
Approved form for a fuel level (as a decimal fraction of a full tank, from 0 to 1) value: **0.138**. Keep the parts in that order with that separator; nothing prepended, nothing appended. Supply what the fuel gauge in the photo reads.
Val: **0.625**
